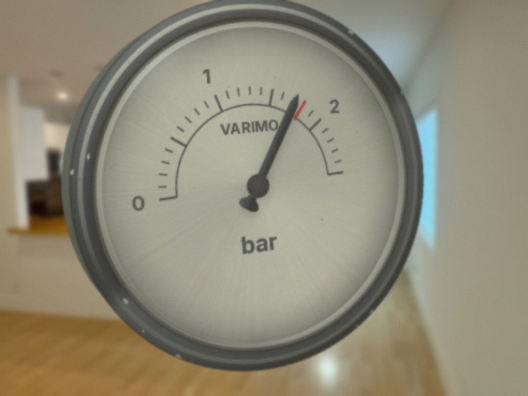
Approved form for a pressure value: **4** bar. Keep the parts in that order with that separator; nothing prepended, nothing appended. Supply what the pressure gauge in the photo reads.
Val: **1.7** bar
